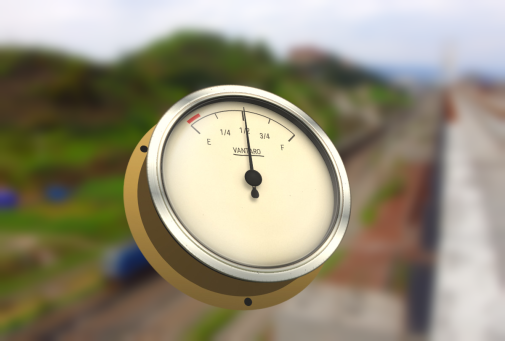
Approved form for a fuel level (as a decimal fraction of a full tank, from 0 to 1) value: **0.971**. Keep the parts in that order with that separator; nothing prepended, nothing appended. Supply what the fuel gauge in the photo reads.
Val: **0.5**
